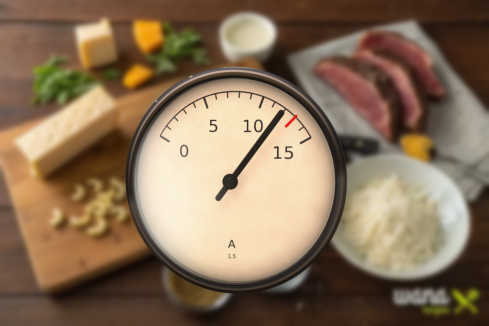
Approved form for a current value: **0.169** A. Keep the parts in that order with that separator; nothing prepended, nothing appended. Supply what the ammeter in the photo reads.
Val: **12** A
